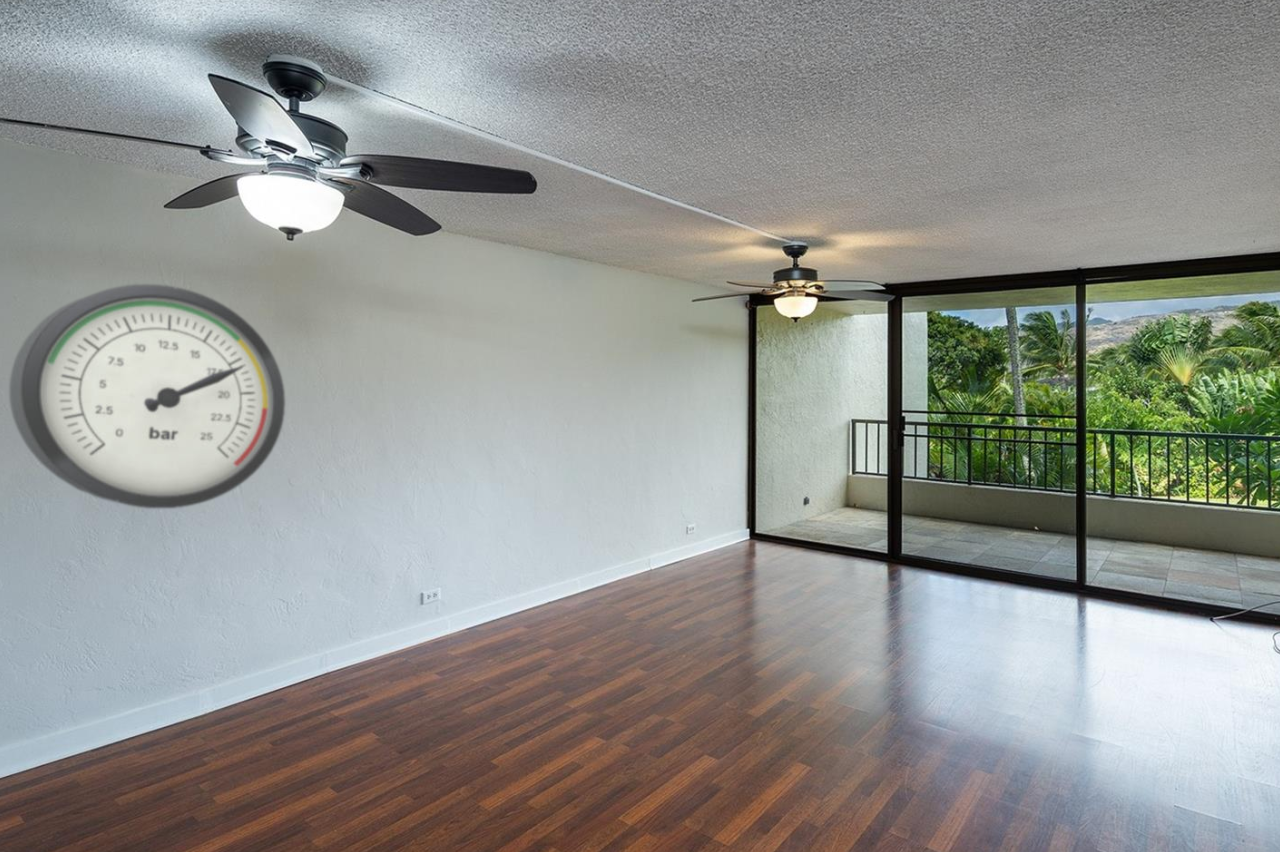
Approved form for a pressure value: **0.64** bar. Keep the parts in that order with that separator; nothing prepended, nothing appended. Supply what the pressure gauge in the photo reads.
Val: **18** bar
